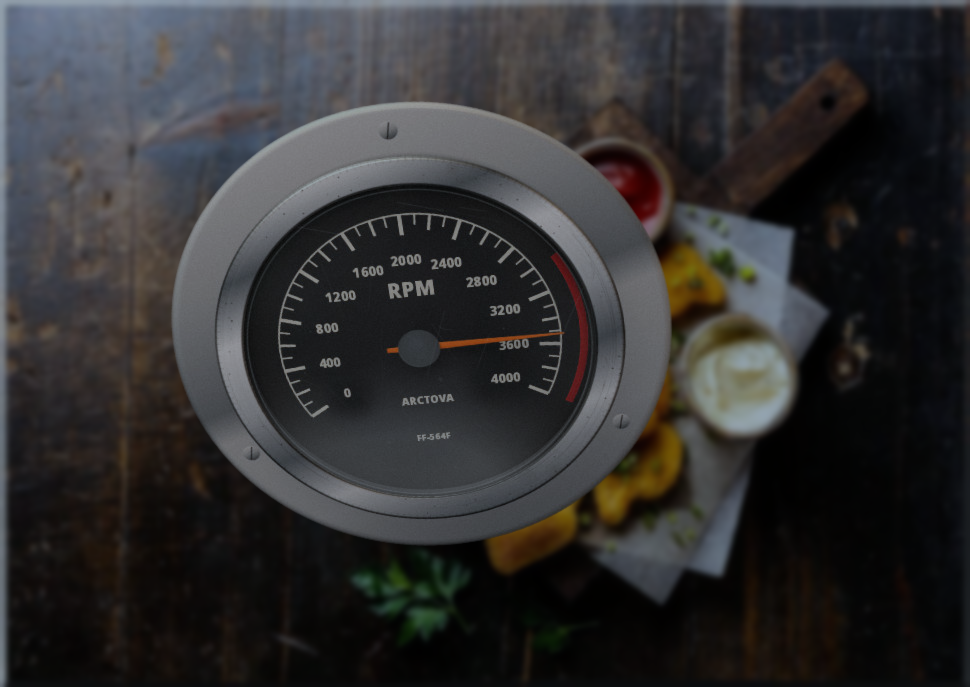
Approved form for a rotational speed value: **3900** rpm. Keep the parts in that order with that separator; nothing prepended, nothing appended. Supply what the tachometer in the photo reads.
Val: **3500** rpm
